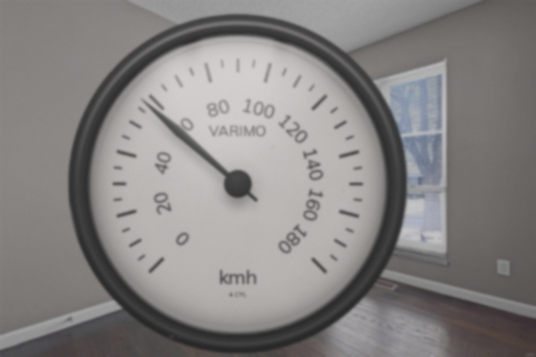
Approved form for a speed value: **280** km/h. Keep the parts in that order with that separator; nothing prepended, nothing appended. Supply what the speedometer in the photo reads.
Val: **57.5** km/h
